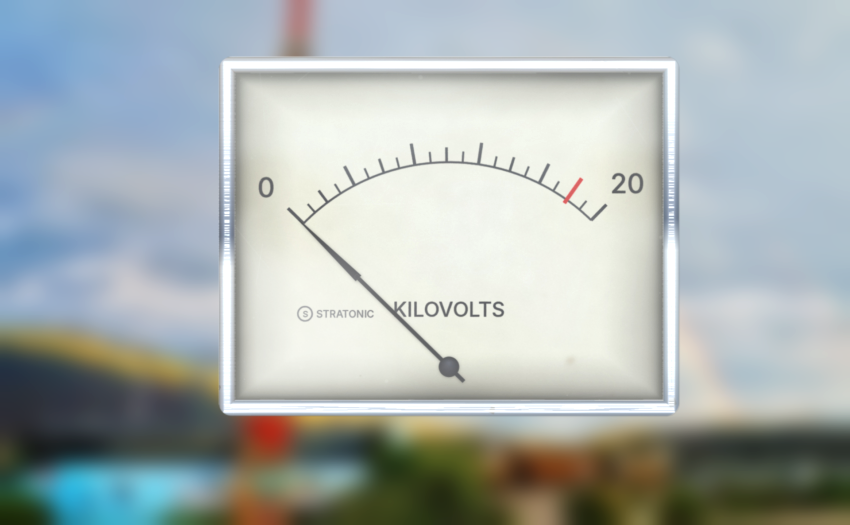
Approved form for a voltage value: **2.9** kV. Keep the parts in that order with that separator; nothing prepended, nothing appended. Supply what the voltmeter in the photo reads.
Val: **0** kV
